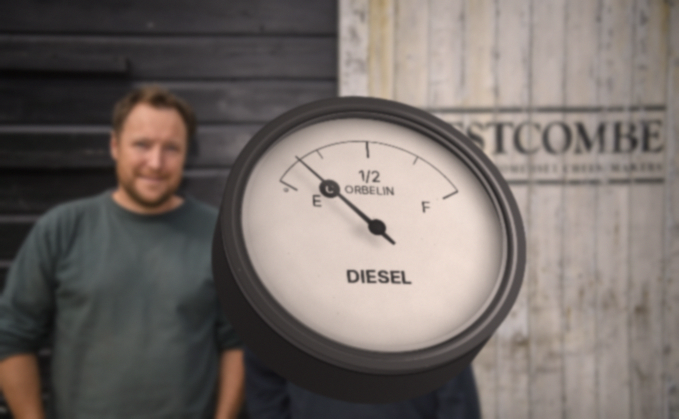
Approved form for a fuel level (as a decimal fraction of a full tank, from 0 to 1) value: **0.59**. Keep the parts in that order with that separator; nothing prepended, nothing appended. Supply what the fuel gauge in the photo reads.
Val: **0.125**
